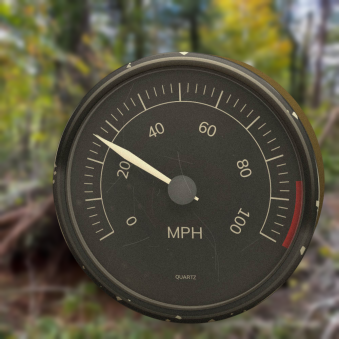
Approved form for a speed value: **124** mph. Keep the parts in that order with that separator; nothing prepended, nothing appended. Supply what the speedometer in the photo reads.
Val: **26** mph
